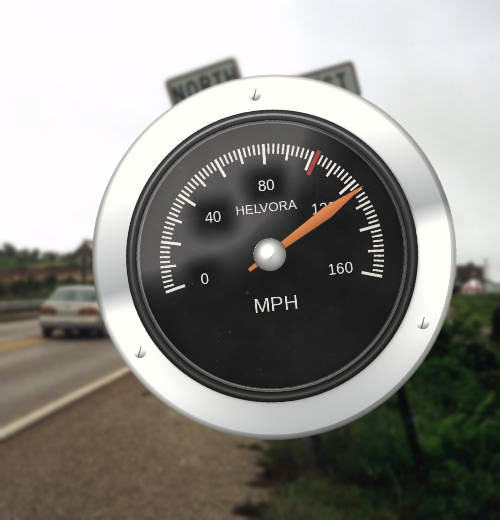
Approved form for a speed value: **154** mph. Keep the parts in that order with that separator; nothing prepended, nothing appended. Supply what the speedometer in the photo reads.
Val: **124** mph
